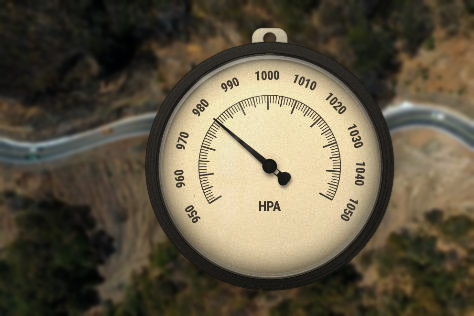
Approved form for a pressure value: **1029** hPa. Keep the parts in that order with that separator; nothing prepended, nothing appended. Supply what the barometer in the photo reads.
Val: **980** hPa
